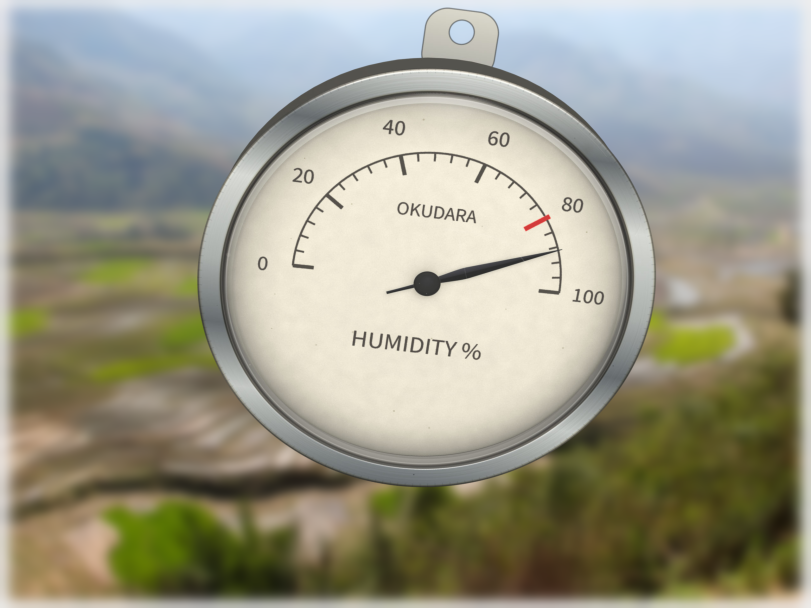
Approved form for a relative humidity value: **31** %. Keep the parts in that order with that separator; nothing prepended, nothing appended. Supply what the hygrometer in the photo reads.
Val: **88** %
